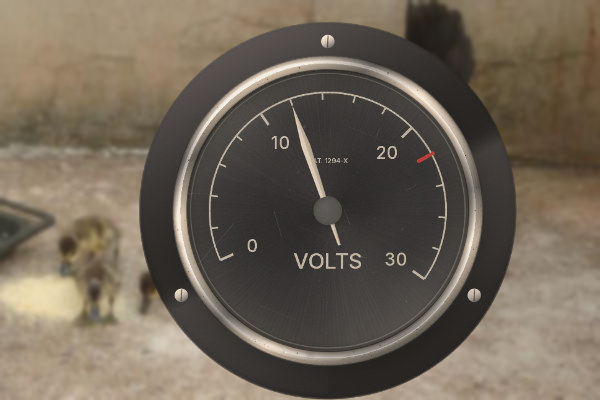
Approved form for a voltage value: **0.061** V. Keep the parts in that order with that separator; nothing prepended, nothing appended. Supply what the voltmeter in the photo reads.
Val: **12** V
